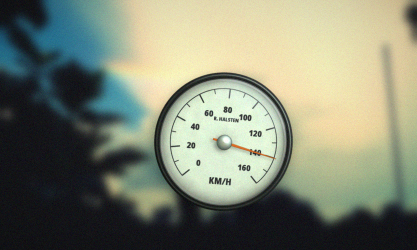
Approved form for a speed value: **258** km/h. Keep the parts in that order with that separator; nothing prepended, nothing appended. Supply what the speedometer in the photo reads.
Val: **140** km/h
